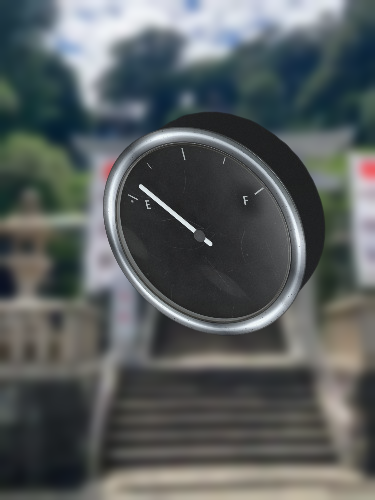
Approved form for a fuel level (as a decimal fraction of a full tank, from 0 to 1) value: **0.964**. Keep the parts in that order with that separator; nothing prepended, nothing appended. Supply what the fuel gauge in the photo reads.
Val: **0.125**
